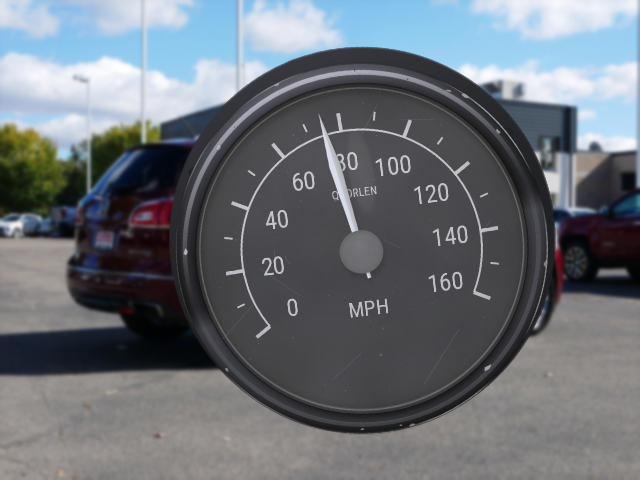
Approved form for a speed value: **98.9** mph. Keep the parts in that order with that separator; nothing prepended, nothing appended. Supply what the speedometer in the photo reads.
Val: **75** mph
